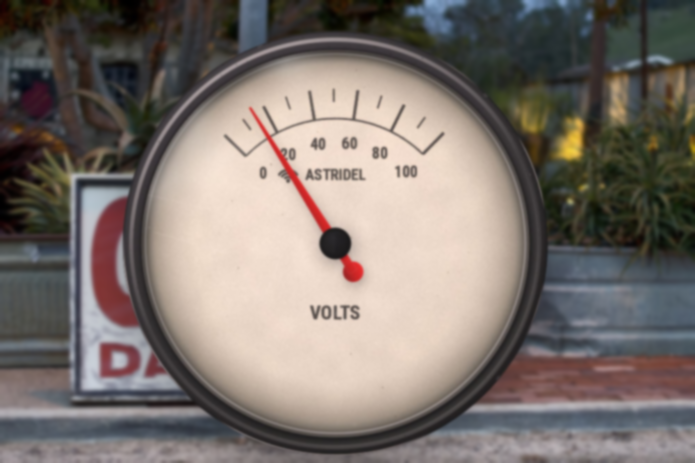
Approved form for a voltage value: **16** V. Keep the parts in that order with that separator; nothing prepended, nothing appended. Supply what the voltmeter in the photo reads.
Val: **15** V
